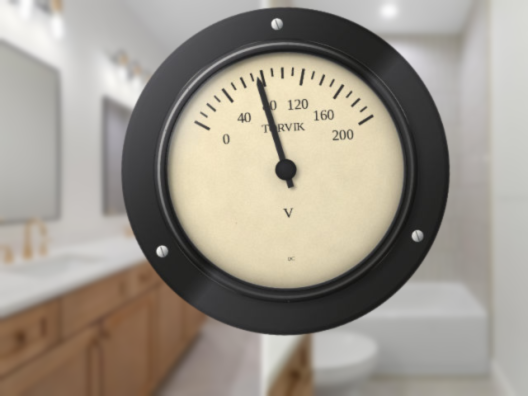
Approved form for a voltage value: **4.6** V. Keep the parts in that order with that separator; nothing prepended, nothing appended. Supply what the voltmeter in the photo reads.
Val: **75** V
